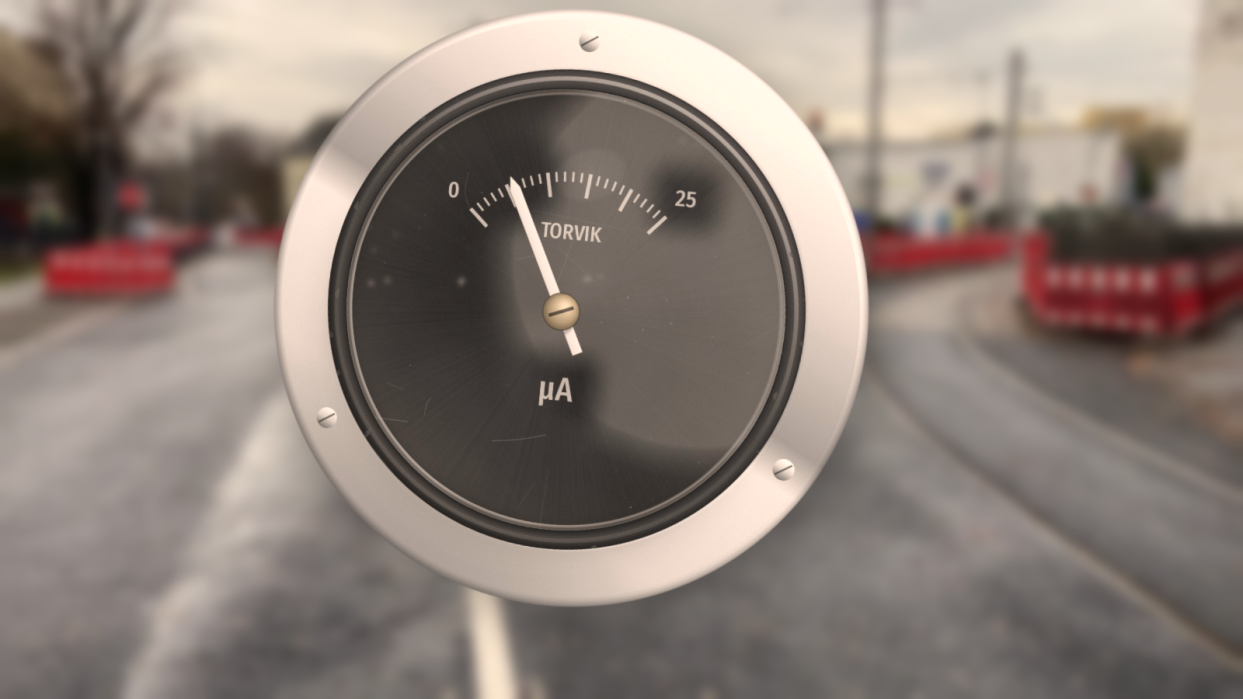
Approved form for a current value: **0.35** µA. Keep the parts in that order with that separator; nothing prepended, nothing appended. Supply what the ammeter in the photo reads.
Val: **6** µA
